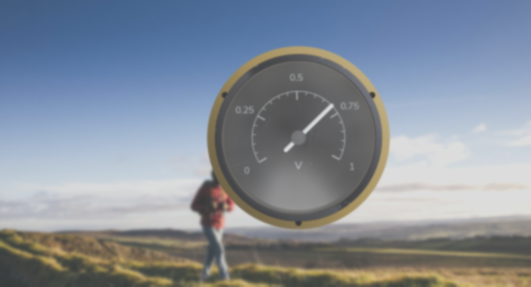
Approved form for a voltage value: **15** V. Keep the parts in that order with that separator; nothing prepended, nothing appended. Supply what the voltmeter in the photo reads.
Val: **0.7** V
